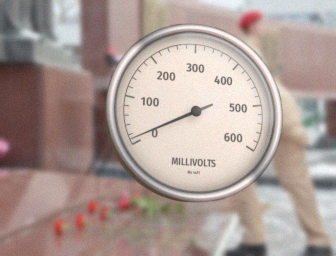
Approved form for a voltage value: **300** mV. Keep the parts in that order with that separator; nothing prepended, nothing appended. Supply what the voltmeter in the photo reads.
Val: **10** mV
